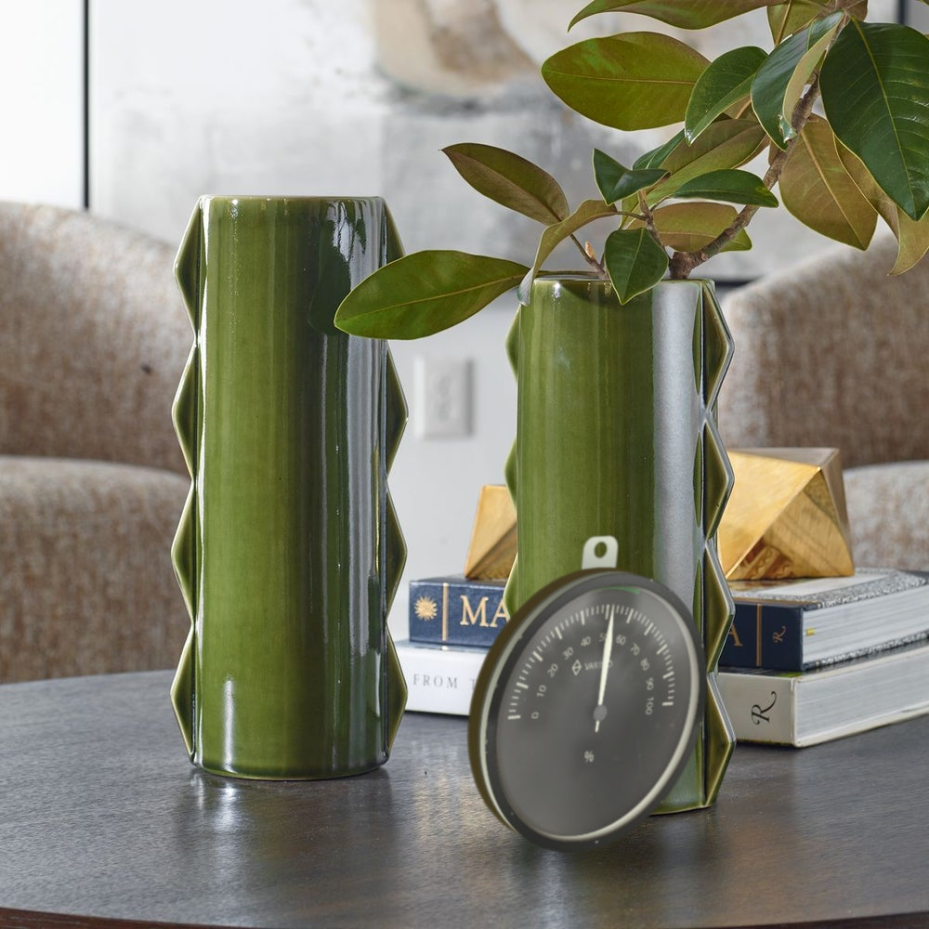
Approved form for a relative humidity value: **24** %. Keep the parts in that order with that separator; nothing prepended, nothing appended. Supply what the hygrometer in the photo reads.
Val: **50** %
